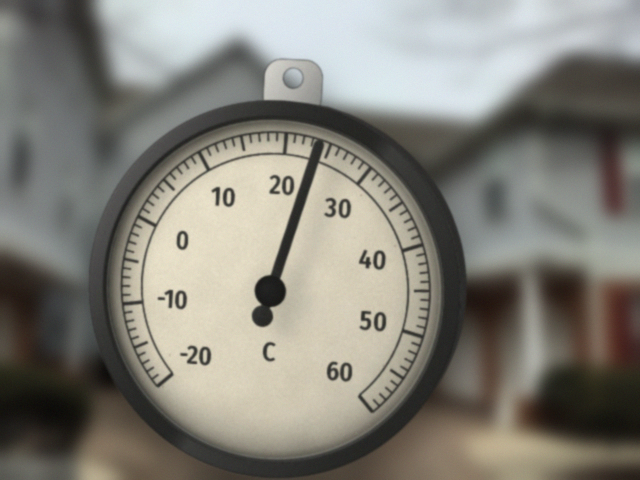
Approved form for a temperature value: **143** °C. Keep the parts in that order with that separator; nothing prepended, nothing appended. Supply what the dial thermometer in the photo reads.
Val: **24** °C
